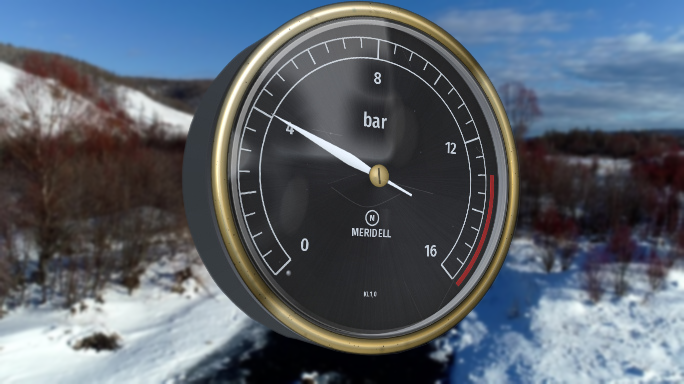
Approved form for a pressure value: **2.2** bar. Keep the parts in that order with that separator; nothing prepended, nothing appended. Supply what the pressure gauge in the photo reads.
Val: **4** bar
